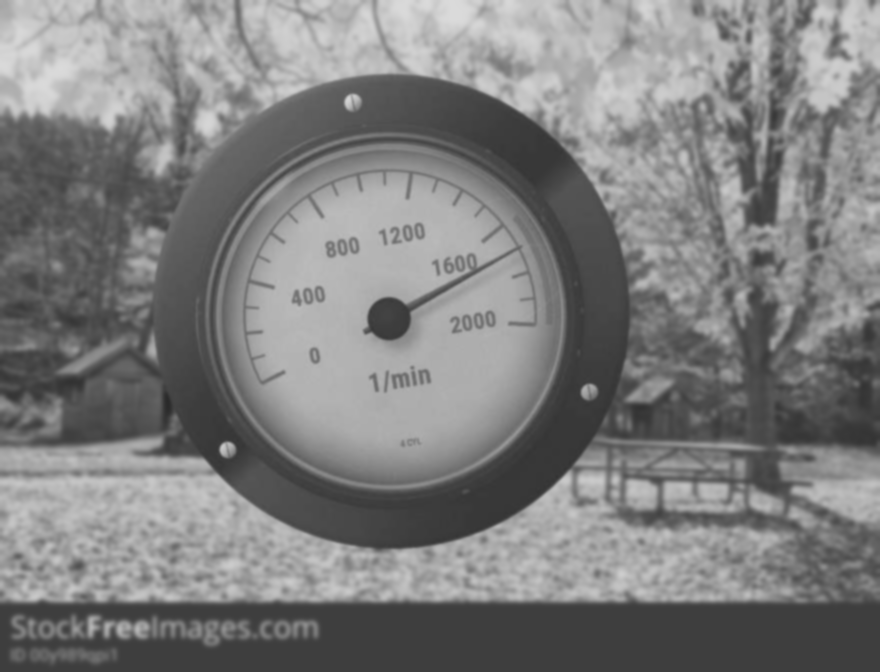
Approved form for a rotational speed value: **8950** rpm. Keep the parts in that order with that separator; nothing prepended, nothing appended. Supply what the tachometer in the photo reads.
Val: **1700** rpm
